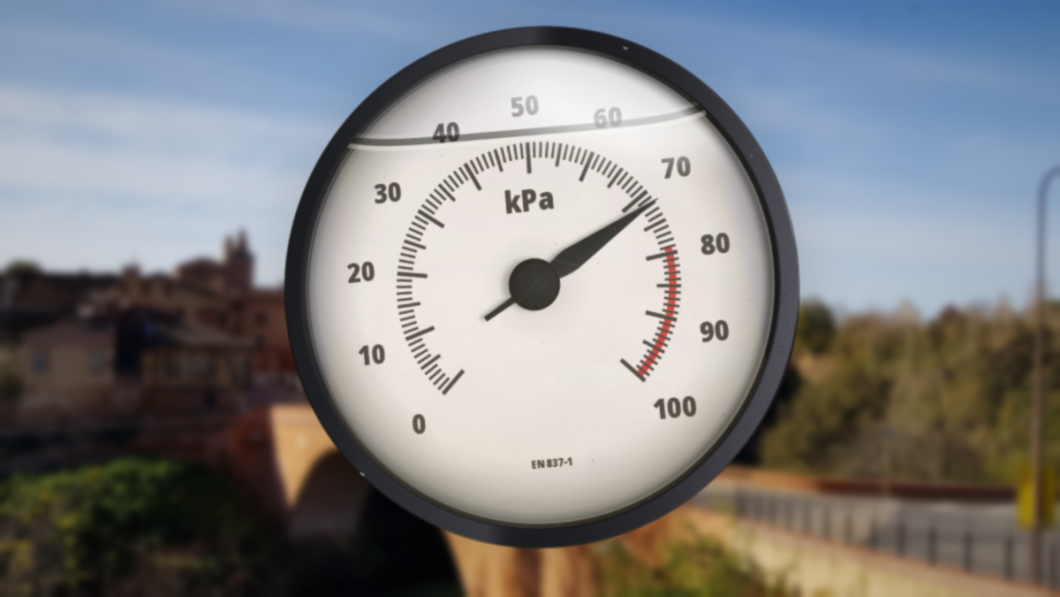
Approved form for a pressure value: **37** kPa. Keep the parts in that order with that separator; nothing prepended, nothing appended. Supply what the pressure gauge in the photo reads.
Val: **72** kPa
